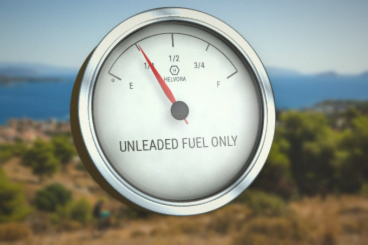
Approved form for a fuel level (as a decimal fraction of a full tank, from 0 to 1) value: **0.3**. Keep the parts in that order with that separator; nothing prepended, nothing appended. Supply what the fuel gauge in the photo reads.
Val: **0.25**
